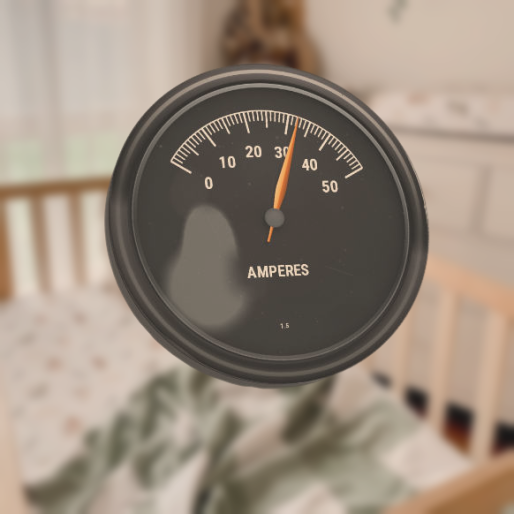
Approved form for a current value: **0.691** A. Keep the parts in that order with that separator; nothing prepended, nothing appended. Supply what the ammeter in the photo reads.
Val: **32** A
